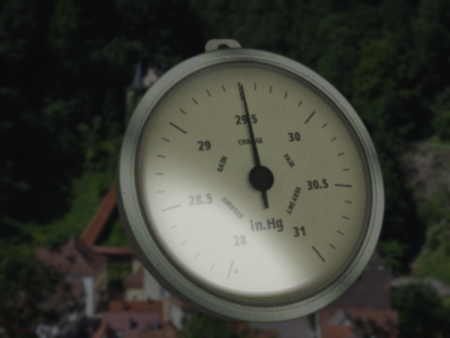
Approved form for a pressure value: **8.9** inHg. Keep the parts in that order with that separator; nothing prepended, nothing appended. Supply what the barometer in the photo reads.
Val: **29.5** inHg
